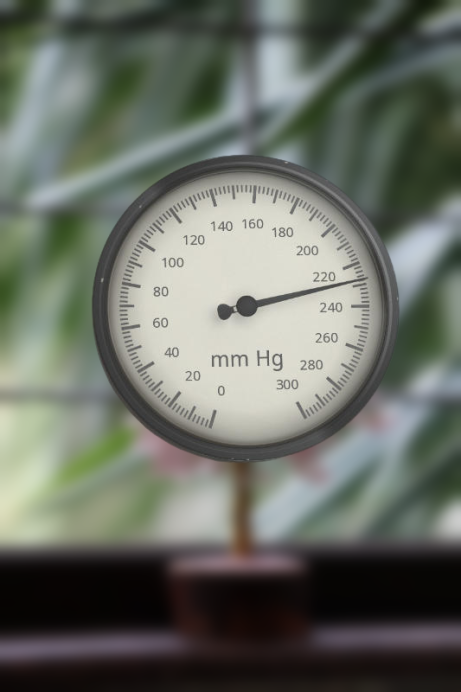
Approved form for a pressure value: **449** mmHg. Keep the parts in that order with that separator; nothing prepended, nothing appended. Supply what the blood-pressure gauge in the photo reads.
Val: **228** mmHg
